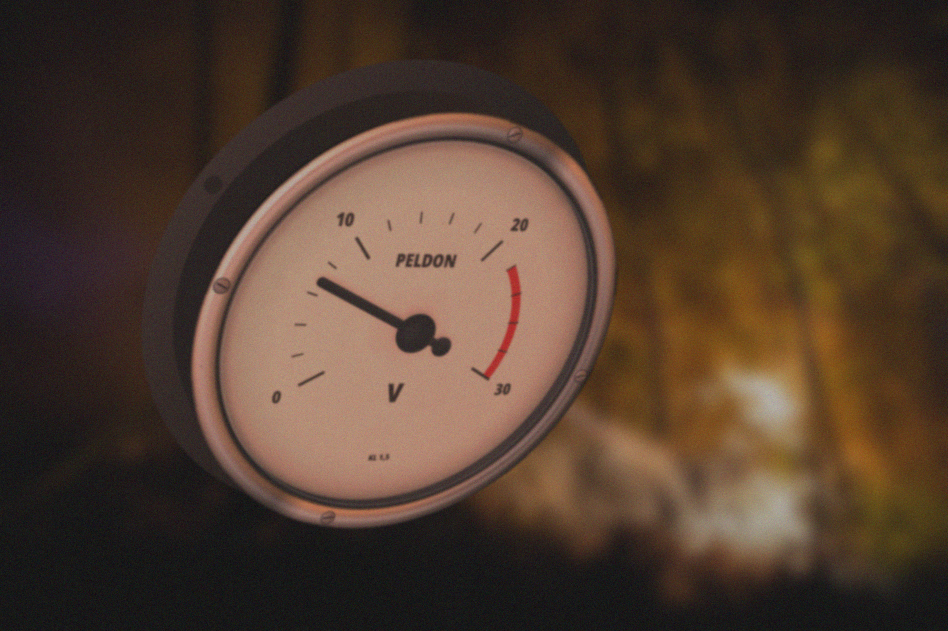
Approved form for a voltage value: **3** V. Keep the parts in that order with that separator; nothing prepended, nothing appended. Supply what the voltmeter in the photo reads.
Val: **7** V
